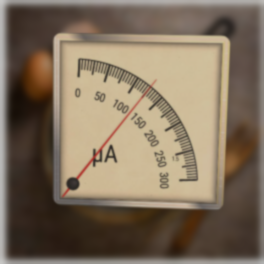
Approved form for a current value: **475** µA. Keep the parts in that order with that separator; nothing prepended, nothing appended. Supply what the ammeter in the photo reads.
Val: **125** µA
